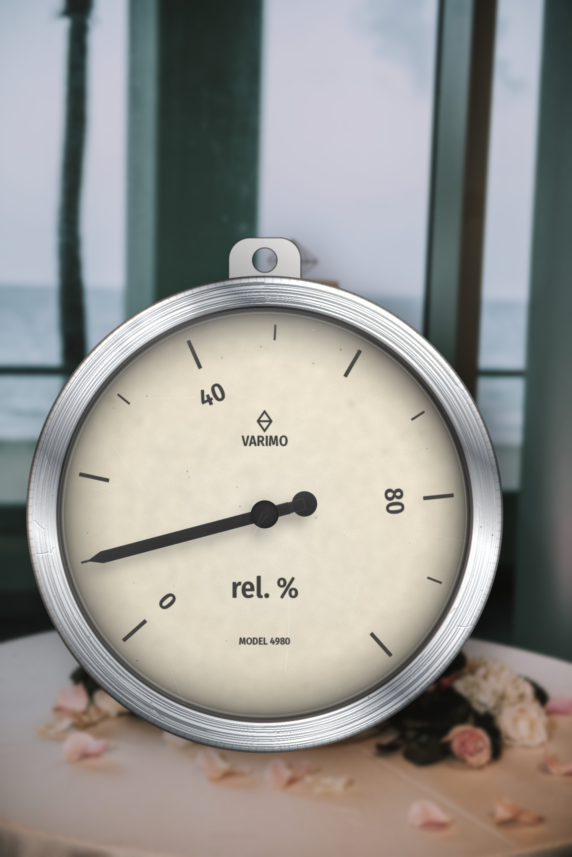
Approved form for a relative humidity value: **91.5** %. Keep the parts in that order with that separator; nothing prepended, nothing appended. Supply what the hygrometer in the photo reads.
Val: **10** %
